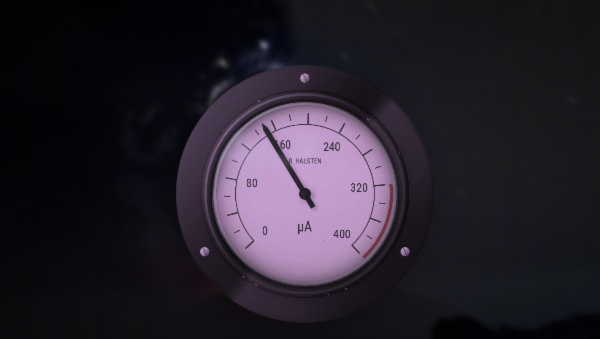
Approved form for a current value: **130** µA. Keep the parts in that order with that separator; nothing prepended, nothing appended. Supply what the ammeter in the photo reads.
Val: **150** µA
